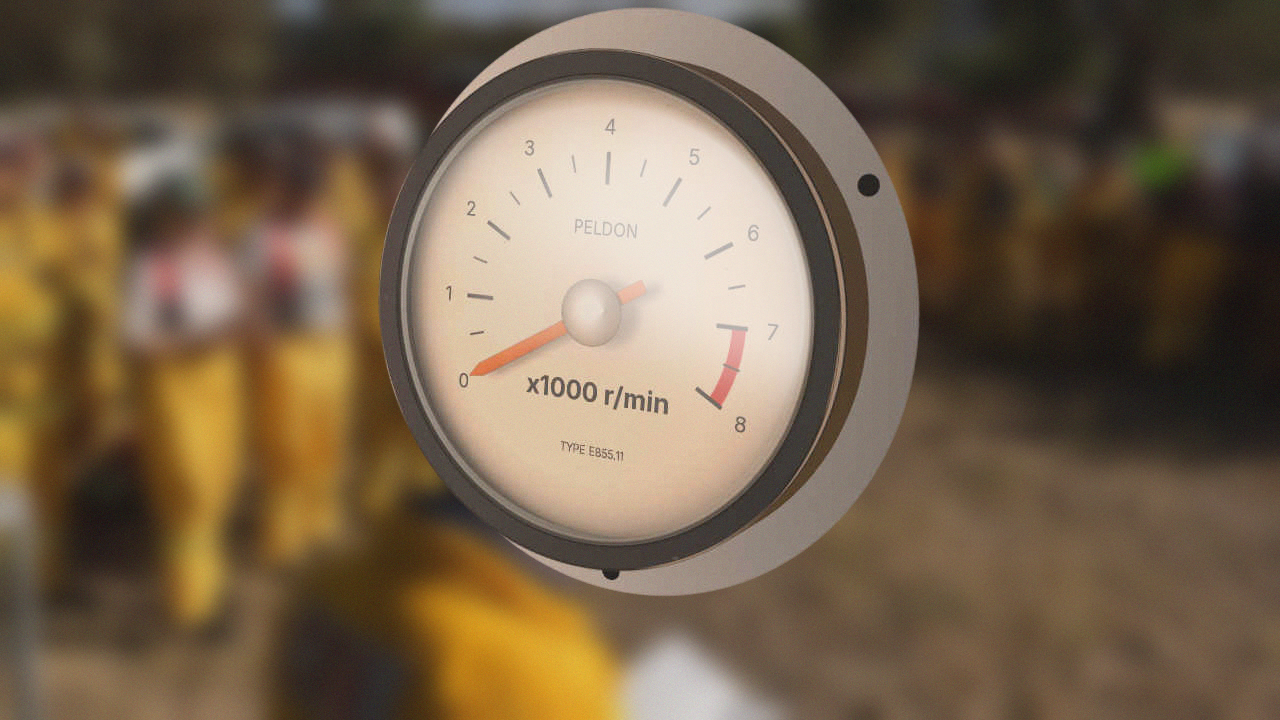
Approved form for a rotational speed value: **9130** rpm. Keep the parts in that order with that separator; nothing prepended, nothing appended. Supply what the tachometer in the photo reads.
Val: **0** rpm
